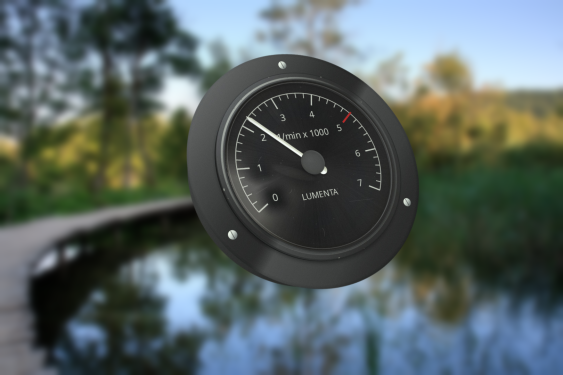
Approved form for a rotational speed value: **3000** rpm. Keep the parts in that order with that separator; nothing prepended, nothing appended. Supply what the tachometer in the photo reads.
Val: **2200** rpm
